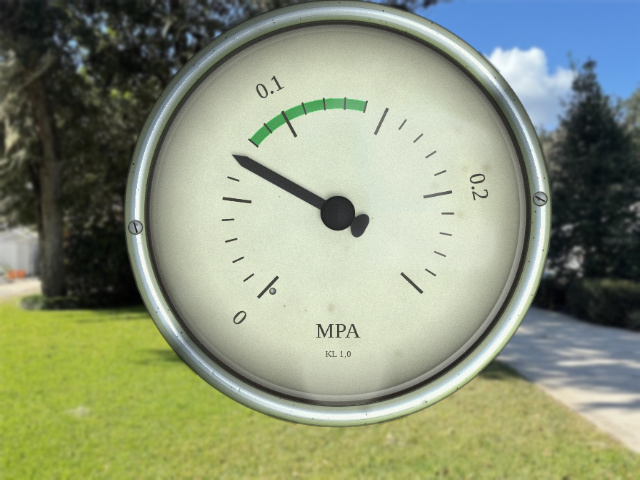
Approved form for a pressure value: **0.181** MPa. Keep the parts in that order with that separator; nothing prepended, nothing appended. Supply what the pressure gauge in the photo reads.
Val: **0.07** MPa
